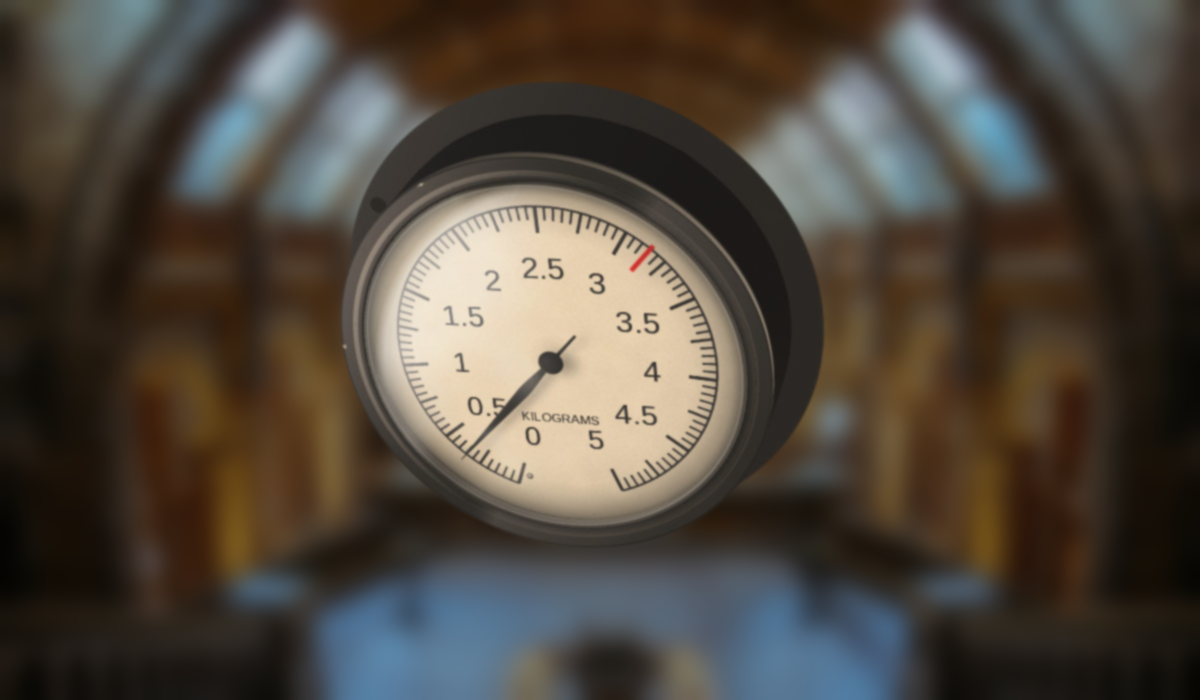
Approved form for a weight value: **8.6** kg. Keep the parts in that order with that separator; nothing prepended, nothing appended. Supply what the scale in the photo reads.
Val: **0.35** kg
